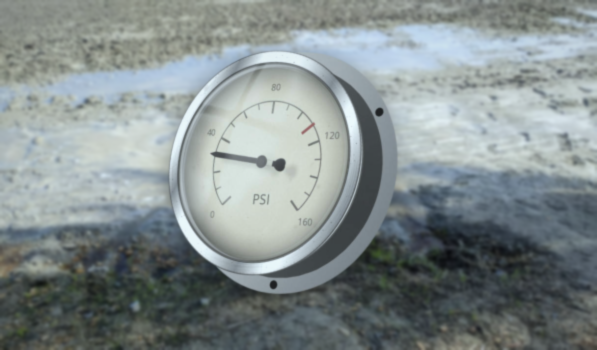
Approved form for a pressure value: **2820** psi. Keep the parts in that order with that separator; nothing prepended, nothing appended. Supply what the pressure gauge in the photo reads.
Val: **30** psi
